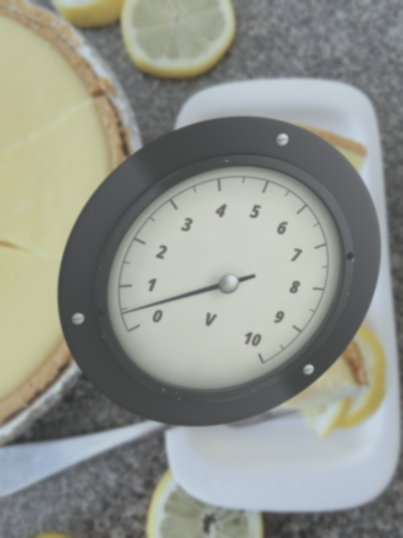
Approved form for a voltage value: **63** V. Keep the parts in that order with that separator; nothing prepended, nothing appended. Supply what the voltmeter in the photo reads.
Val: **0.5** V
